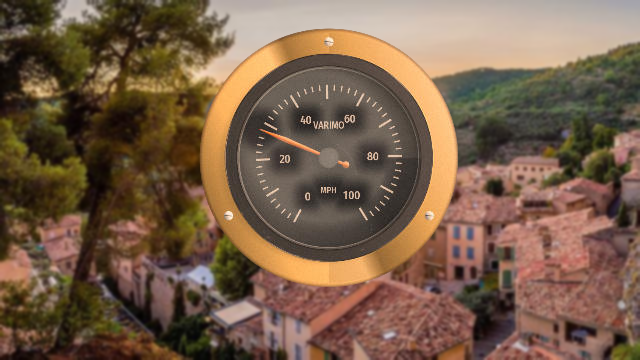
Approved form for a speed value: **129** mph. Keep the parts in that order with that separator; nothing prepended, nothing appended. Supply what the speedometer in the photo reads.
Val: **28** mph
